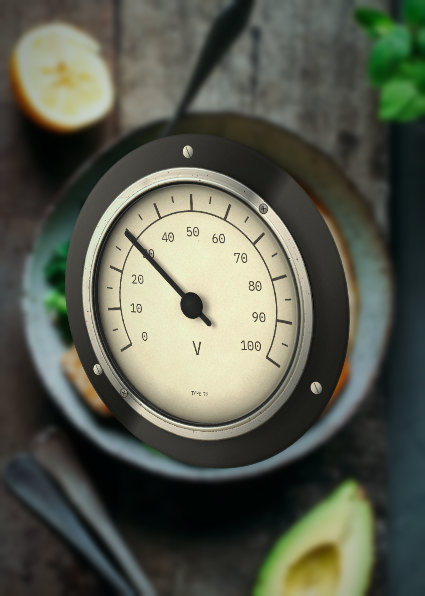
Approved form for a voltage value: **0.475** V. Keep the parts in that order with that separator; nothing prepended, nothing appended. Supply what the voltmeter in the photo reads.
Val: **30** V
